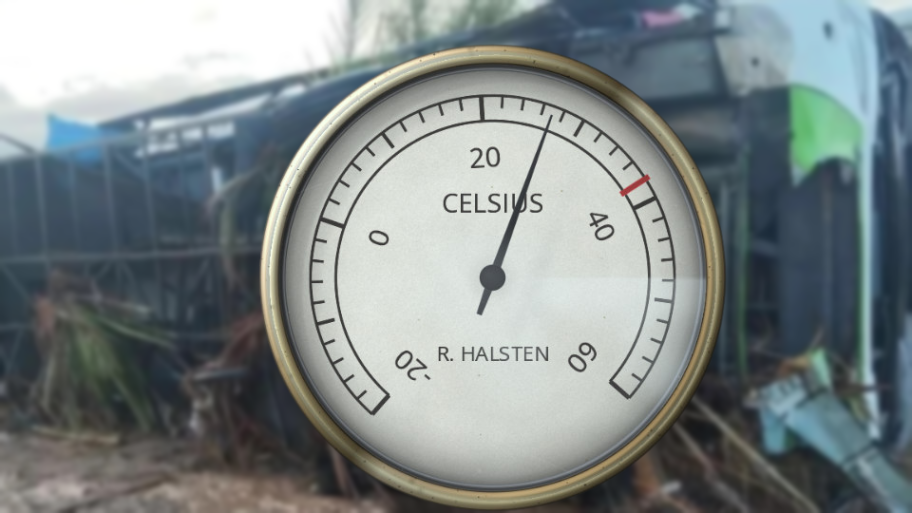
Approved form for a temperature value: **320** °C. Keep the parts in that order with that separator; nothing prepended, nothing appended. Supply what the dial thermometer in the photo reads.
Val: **27** °C
